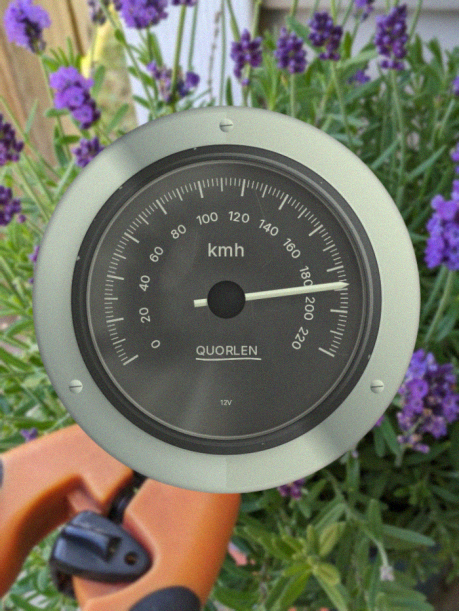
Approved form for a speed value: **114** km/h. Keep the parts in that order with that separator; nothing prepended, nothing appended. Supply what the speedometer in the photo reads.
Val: **188** km/h
